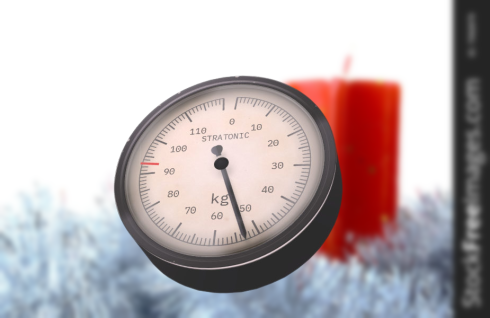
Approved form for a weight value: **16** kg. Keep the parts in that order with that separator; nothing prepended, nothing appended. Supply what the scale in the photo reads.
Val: **53** kg
